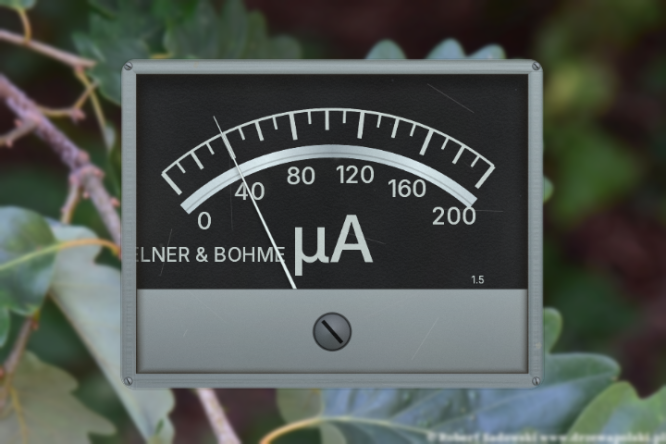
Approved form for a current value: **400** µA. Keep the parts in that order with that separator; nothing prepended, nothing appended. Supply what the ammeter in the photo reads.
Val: **40** µA
